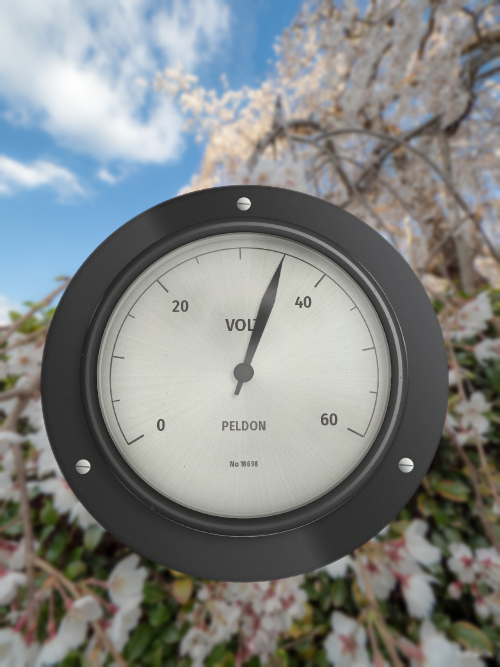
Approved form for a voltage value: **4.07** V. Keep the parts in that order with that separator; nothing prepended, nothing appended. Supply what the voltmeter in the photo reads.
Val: **35** V
